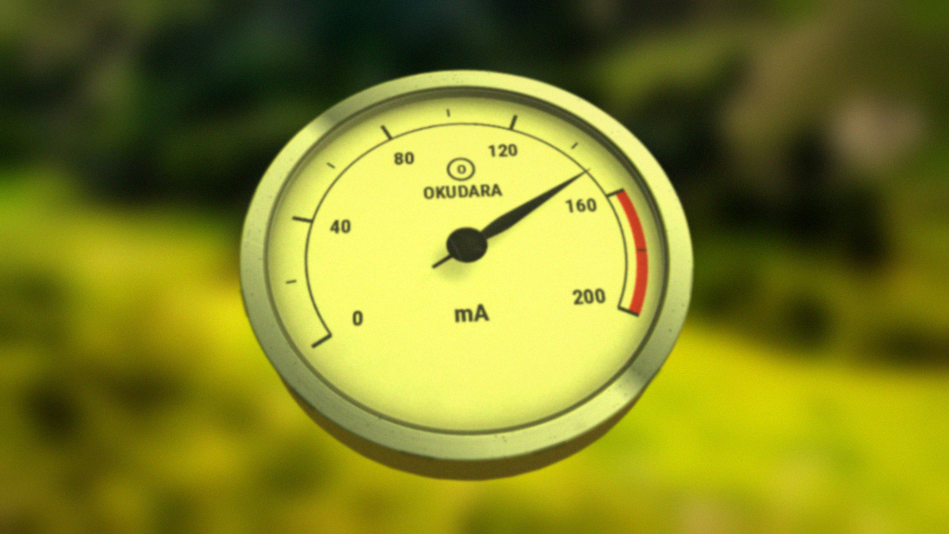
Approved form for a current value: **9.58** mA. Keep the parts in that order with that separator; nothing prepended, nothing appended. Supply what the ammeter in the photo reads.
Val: **150** mA
